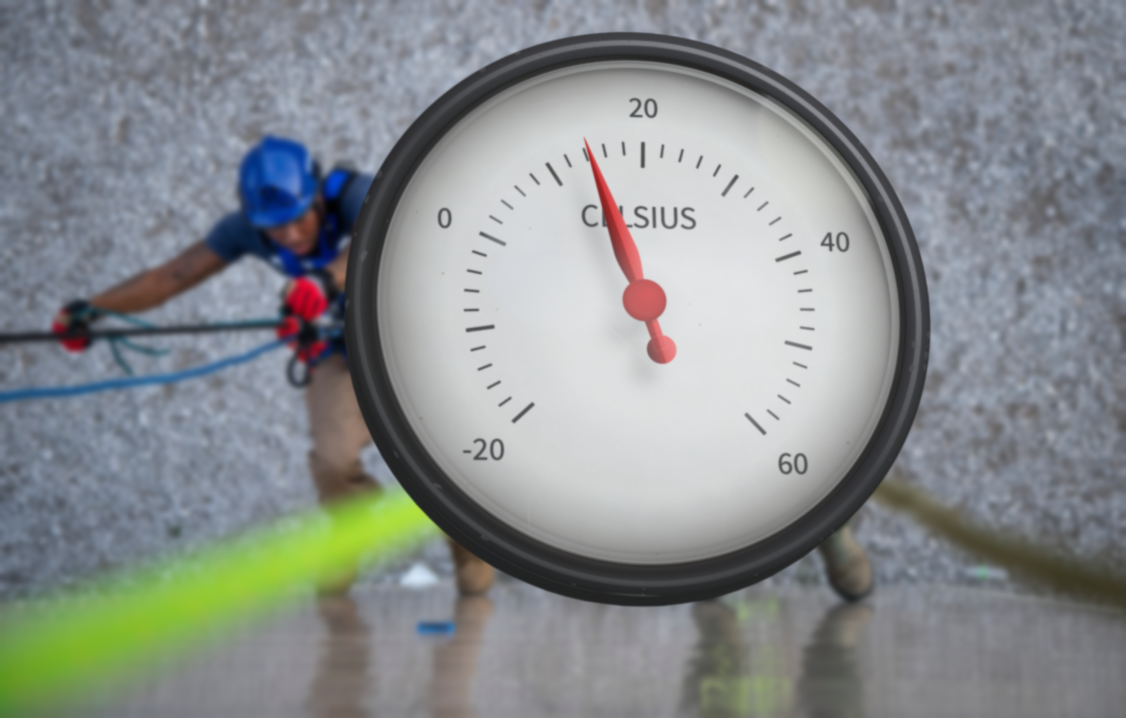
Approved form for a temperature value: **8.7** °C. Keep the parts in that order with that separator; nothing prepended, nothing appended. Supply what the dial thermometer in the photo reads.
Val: **14** °C
